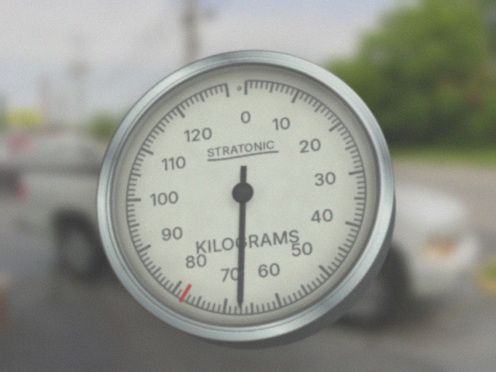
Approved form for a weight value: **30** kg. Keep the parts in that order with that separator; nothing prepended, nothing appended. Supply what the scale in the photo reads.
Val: **67** kg
